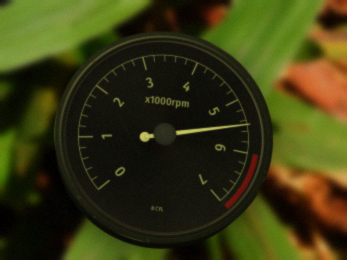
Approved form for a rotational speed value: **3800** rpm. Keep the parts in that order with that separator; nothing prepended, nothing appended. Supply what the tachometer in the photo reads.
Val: **5500** rpm
